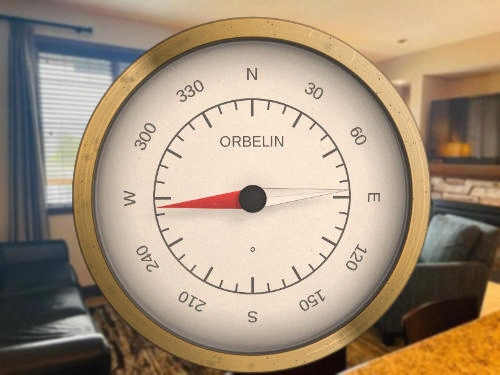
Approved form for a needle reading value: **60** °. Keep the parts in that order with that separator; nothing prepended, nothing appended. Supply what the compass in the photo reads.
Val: **265** °
